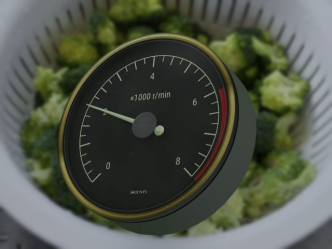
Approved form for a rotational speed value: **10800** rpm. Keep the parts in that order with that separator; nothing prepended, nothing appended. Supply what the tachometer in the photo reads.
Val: **2000** rpm
